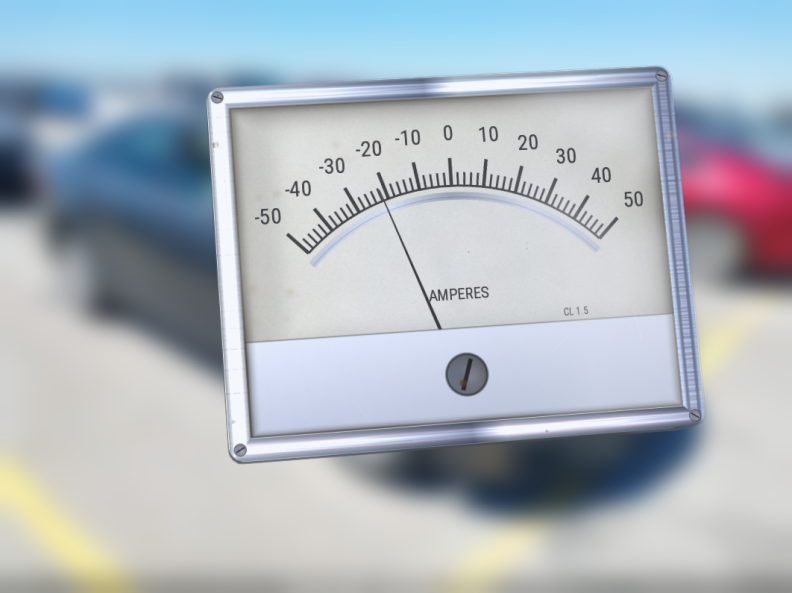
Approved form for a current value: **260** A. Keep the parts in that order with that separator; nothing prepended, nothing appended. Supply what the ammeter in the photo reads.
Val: **-22** A
